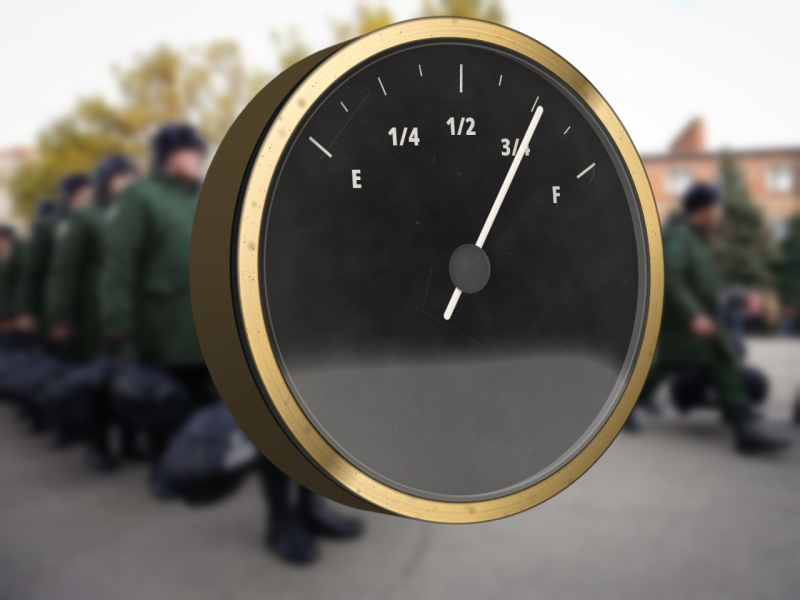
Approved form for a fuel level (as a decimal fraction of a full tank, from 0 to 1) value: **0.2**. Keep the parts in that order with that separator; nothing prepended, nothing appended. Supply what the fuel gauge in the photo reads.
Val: **0.75**
